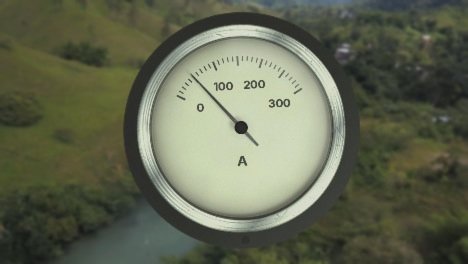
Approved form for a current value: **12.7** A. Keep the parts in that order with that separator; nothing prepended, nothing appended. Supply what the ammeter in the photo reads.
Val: **50** A
